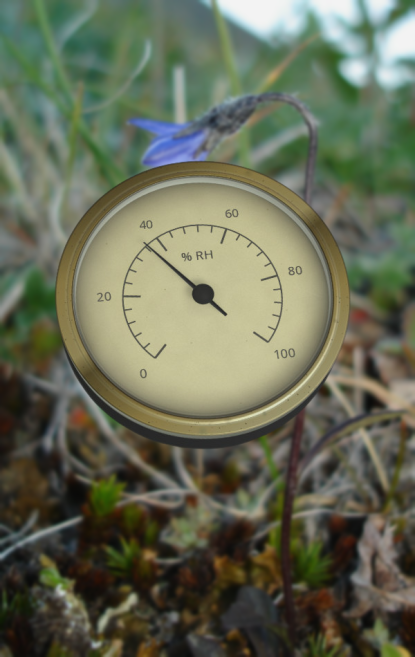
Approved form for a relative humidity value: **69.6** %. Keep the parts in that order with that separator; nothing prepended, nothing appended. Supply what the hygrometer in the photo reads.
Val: **36** %
